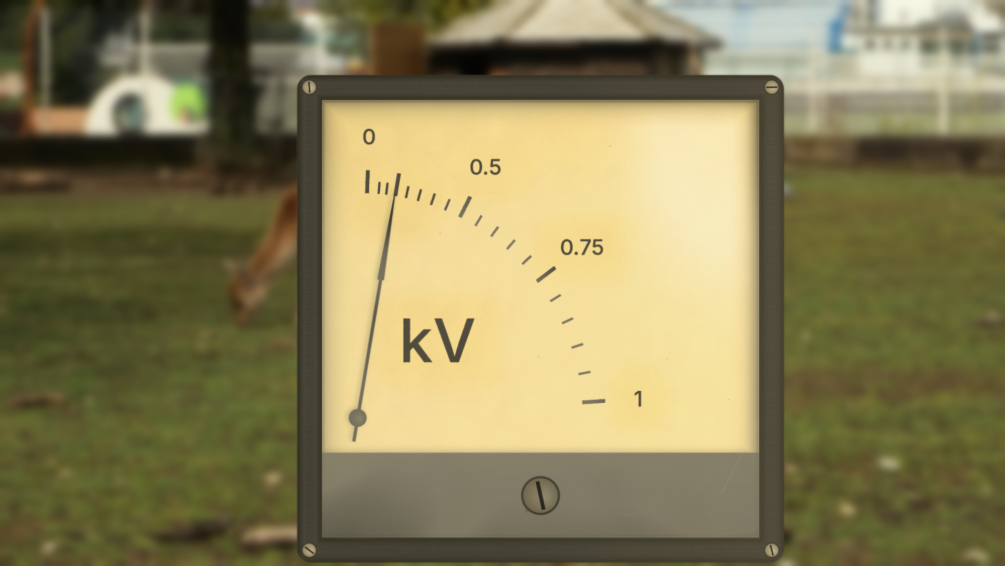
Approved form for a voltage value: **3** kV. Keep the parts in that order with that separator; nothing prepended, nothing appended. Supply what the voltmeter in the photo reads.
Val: **0.25** kV
